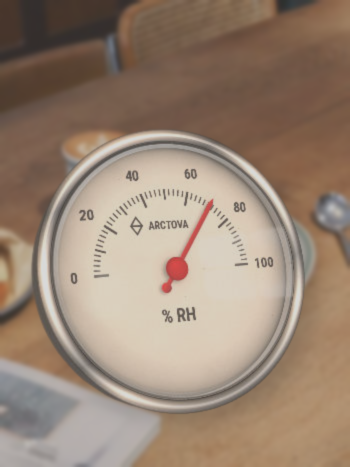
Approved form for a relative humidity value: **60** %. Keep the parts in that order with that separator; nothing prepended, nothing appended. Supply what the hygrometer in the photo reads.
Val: **70** %
